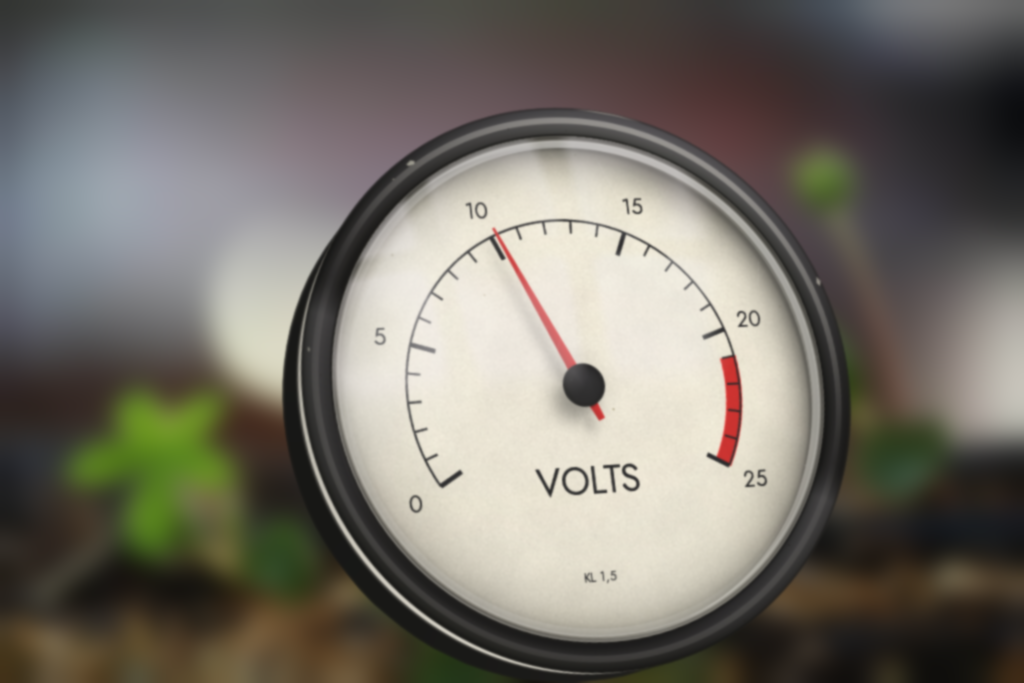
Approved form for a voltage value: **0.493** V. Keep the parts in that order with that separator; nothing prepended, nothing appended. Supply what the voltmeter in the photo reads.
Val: **10** V
